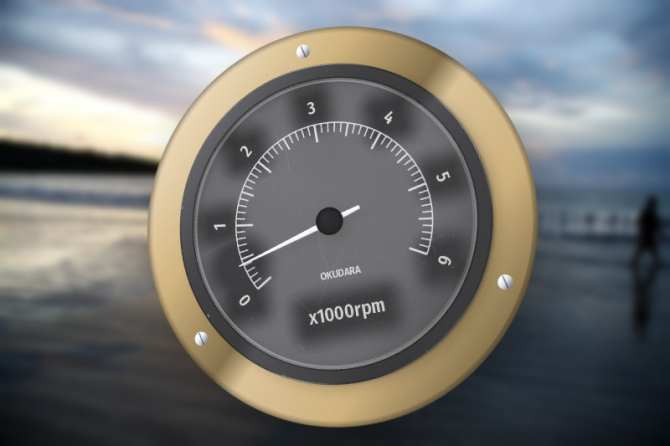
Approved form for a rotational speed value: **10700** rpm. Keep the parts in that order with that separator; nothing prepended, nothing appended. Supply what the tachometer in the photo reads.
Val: **400** rpm
